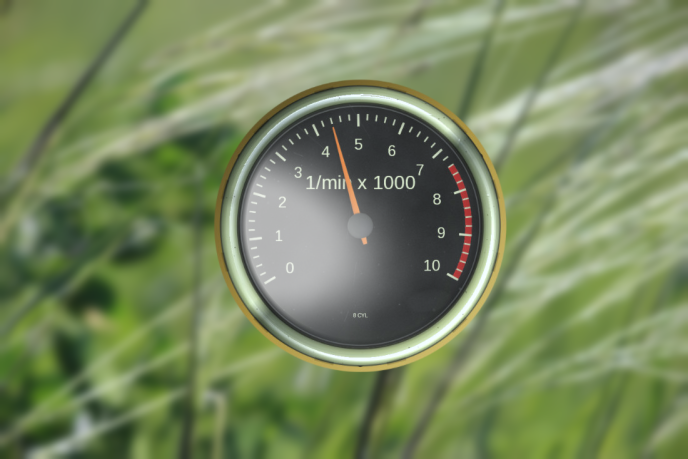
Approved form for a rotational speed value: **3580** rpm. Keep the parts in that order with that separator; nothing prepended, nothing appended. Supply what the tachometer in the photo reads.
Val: **4400** rpm
